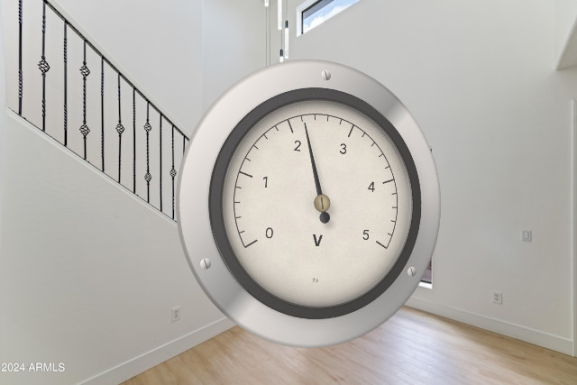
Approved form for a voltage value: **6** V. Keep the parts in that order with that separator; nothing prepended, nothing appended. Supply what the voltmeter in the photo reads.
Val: **2.2** V
